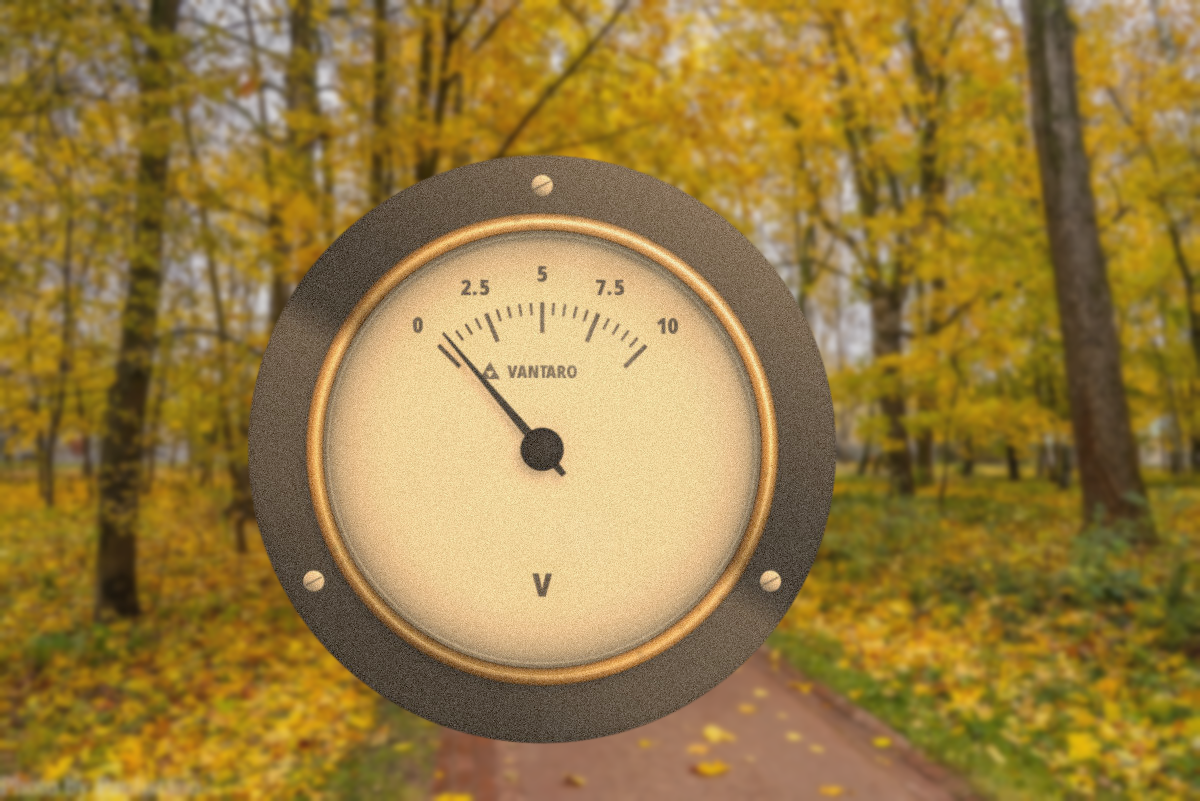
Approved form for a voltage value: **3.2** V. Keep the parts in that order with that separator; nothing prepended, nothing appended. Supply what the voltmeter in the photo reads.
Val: **0.5** V
